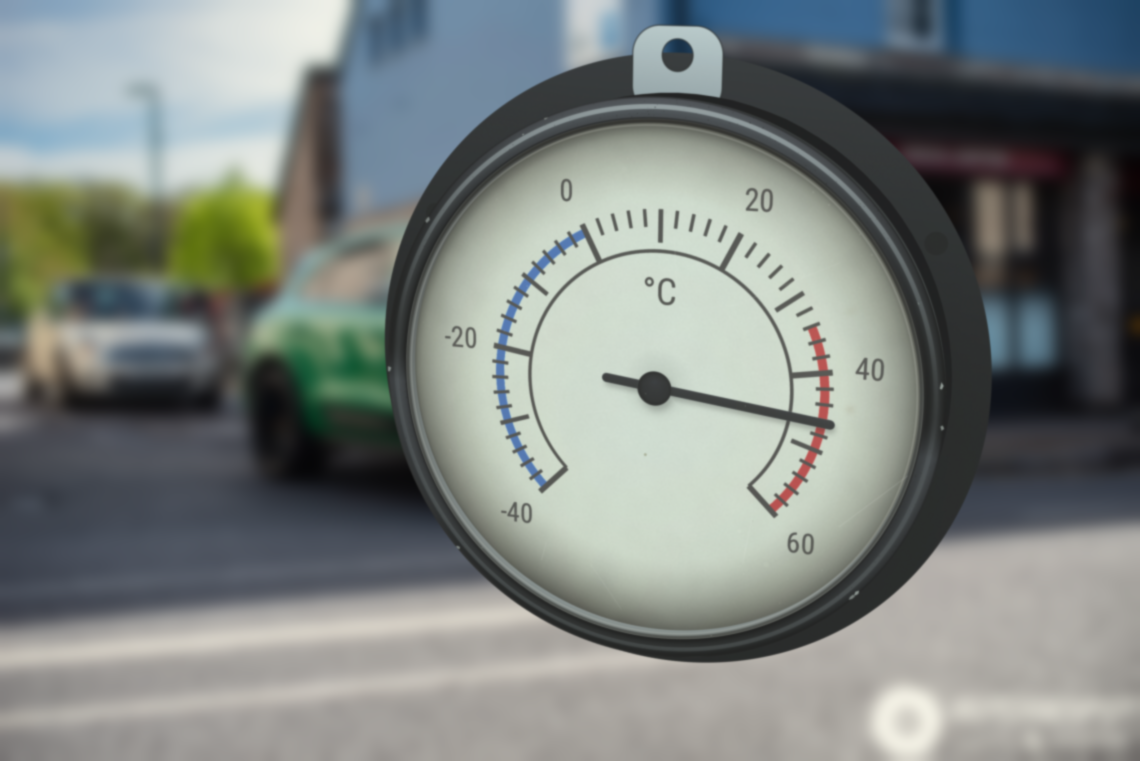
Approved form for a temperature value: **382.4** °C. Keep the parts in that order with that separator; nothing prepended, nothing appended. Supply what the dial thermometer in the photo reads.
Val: **46** °C
